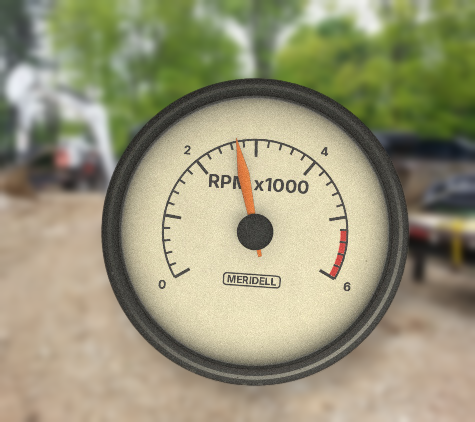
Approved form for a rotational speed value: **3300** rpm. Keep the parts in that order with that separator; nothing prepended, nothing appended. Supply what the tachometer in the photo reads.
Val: **2700** rpm
